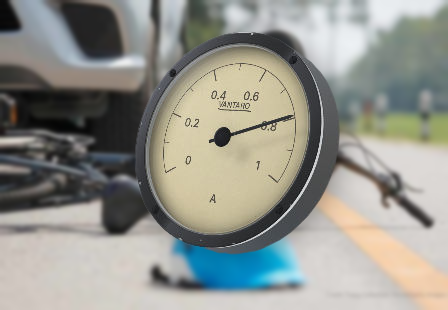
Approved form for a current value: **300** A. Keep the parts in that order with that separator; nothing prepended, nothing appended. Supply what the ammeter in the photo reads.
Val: **0.8** A
